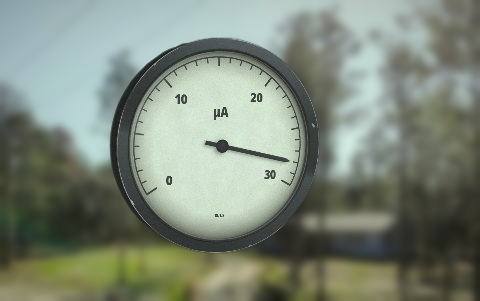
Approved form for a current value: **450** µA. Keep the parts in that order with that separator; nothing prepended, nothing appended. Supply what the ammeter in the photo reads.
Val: **28** µA
